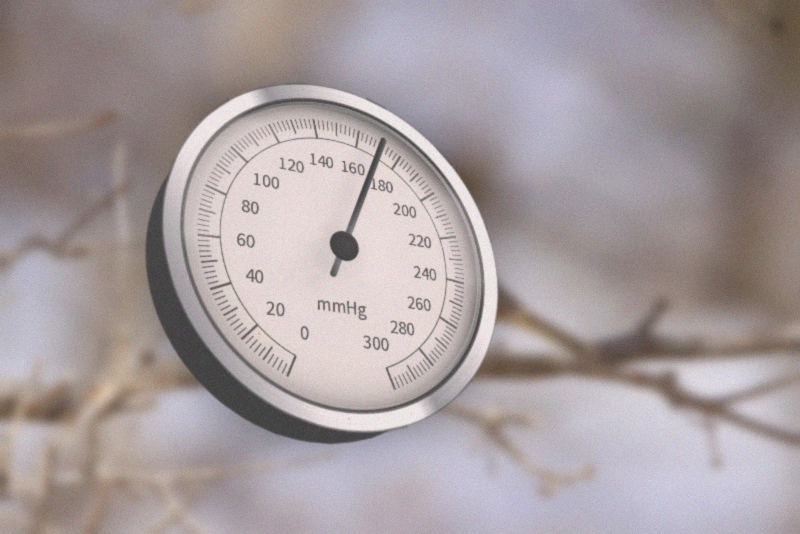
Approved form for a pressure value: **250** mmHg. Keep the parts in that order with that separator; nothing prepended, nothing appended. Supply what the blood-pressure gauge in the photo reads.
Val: **170** mmHg
